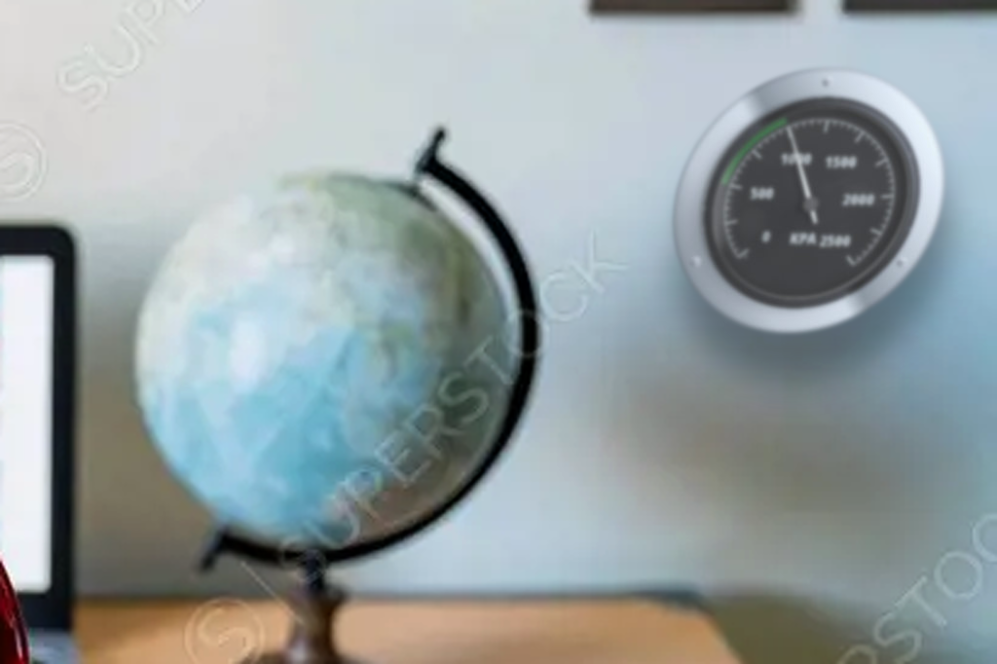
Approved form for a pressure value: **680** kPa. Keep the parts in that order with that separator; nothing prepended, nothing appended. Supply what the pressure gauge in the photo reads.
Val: **1000** kPa
